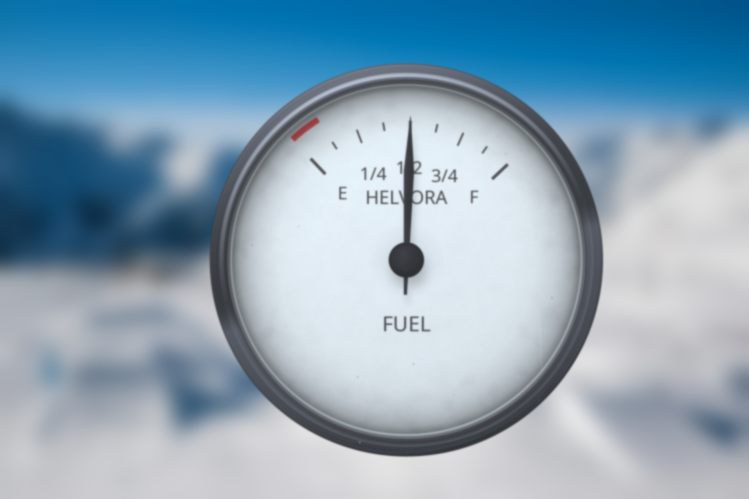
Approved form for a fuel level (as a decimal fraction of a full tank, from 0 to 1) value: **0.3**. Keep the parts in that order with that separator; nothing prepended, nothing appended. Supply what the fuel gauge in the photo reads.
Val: **0.5**
